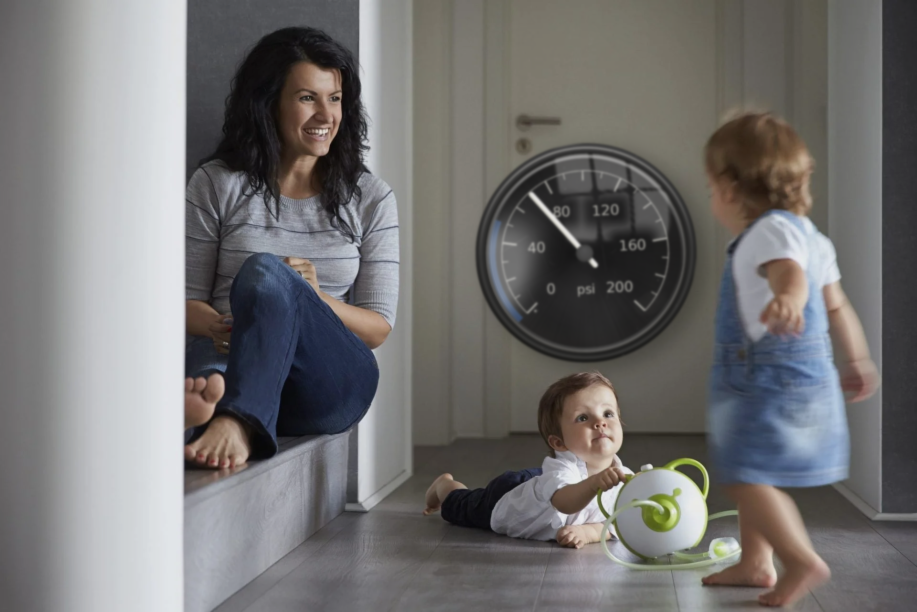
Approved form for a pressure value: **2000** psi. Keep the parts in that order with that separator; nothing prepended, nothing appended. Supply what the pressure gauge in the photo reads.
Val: **70** psi
